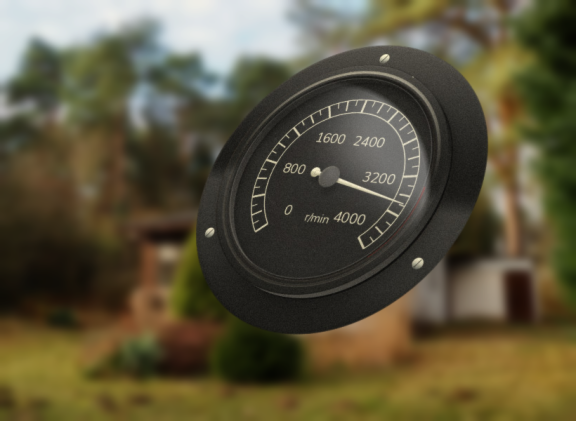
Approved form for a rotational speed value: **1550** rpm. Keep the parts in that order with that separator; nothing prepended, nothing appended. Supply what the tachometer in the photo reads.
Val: **3500** rpm
